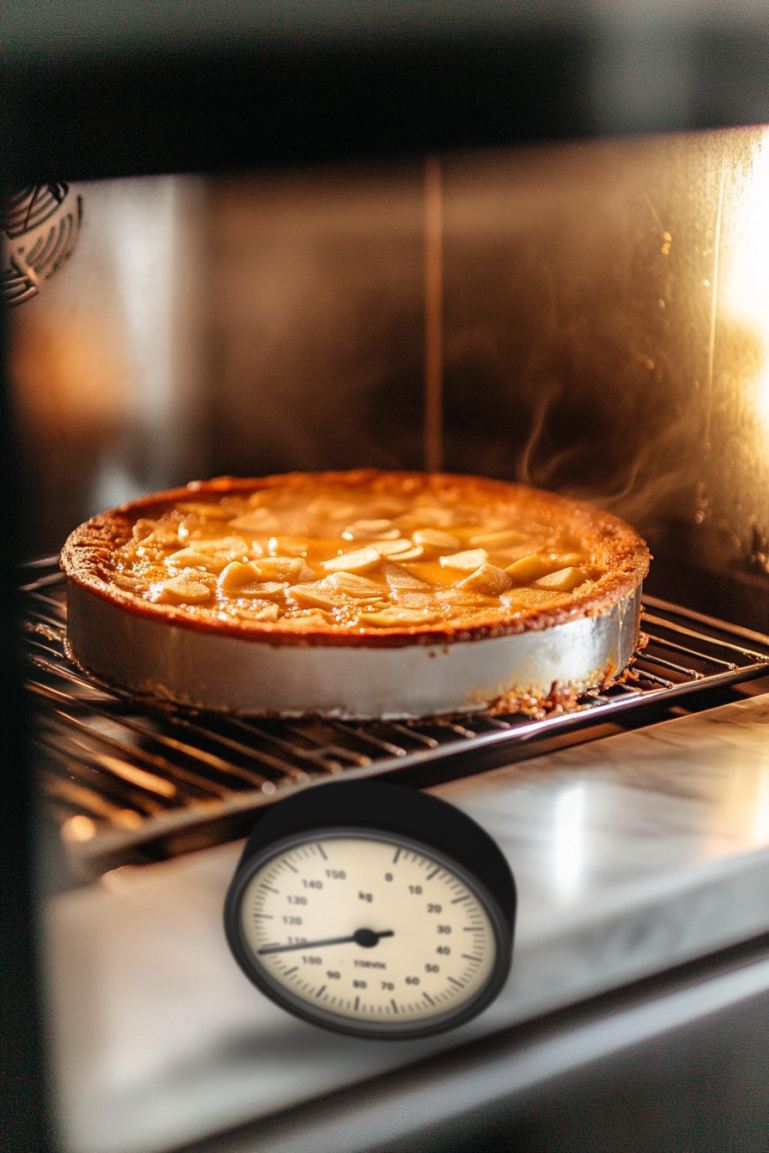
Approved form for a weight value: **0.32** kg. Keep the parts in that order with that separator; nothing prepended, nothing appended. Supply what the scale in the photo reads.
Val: **110** kg
